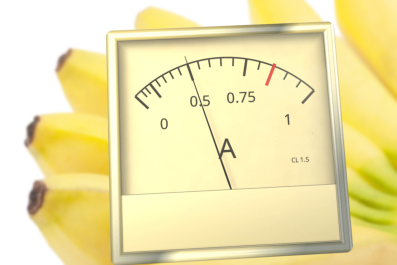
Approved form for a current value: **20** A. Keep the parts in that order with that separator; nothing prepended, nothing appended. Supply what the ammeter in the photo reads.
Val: **0.5** A
